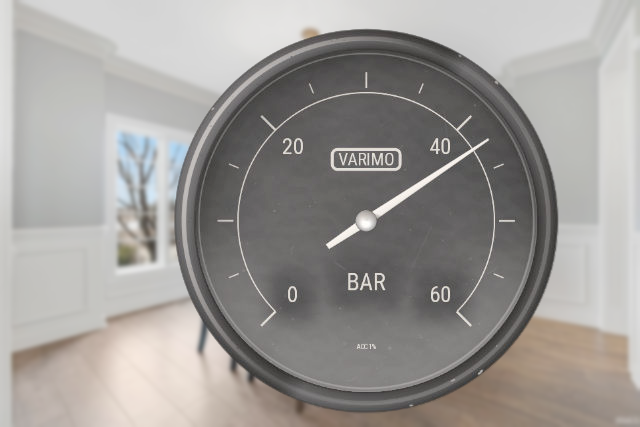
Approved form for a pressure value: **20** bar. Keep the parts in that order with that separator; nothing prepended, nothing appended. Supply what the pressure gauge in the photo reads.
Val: **42.5** bar
